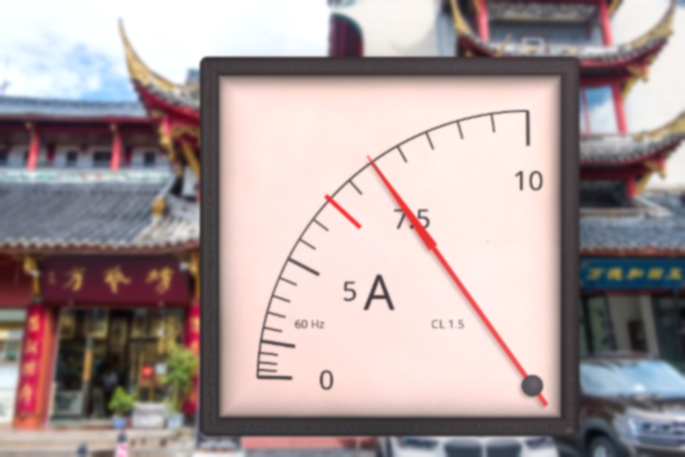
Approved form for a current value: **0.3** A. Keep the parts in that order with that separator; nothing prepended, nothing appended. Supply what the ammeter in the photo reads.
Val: **7.5** A
